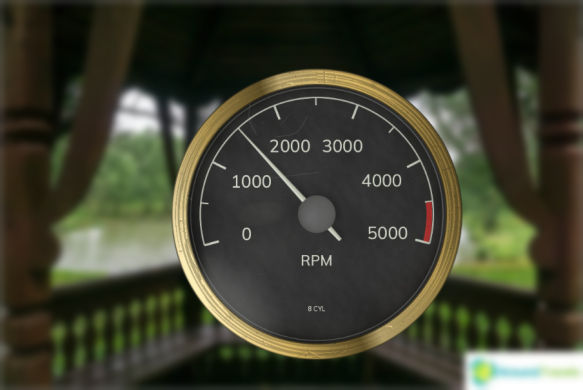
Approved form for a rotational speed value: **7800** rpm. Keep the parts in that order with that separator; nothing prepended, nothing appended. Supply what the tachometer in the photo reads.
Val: **1500** rpm
